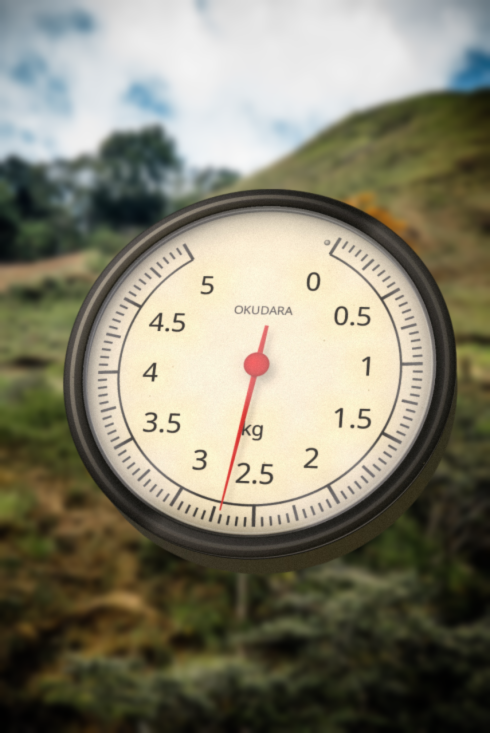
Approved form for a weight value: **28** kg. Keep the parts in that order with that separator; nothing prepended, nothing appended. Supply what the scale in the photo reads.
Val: **2.7** kg
